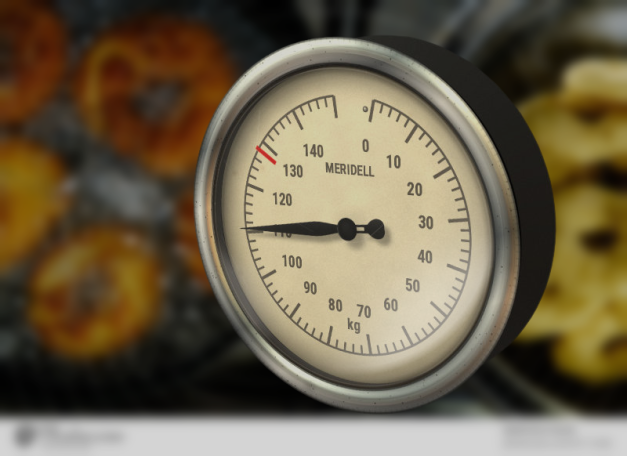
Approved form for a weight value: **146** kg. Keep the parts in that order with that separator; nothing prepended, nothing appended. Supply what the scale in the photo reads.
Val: **111** kg
